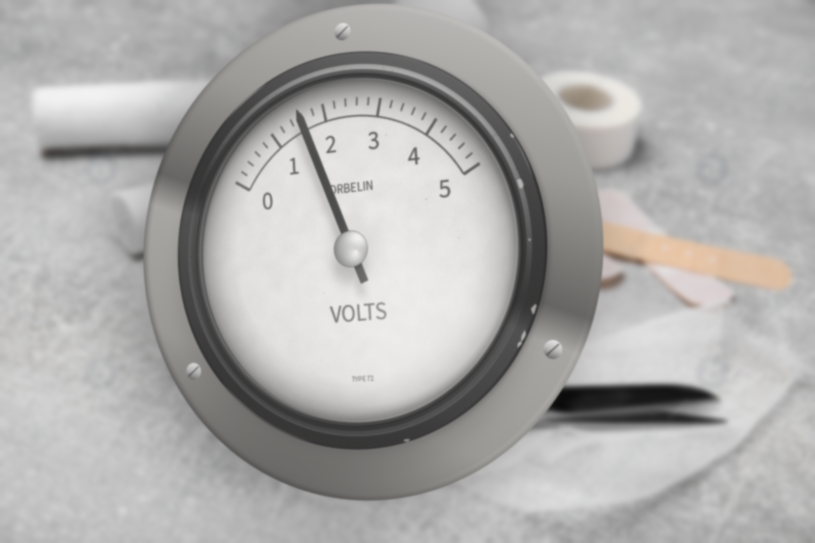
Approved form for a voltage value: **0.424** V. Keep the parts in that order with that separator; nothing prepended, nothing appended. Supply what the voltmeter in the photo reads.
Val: **1.6** V
